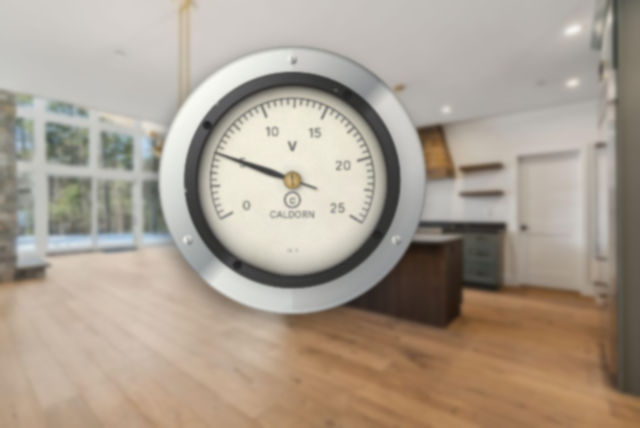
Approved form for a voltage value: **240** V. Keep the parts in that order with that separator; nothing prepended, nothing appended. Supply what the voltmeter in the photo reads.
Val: **5** V
